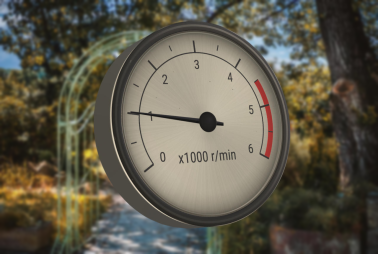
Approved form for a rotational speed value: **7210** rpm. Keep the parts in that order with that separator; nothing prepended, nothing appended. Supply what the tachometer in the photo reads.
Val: **1000** rpm
